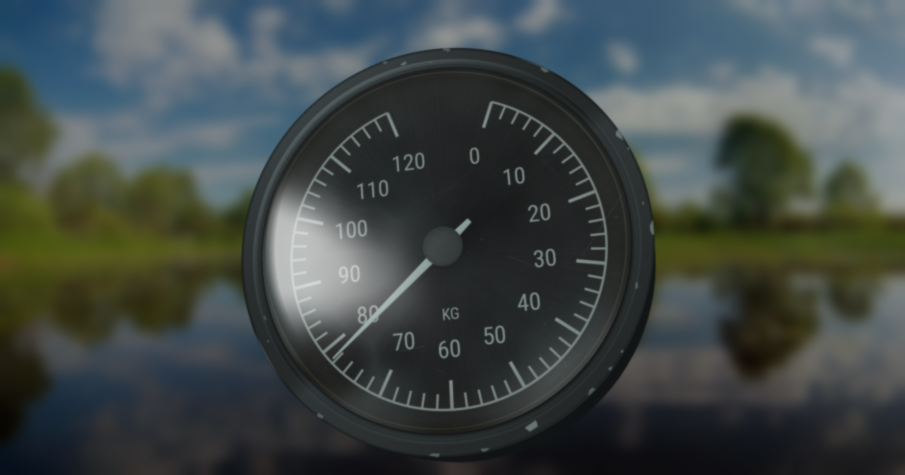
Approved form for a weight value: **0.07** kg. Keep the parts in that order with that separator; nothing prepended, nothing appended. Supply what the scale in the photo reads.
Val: **78** kg
